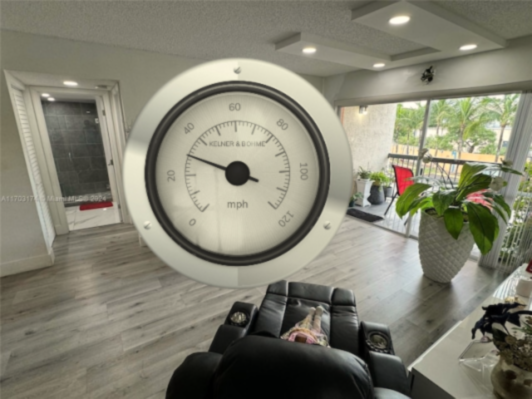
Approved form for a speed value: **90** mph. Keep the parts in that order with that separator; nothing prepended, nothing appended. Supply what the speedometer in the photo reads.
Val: **30** mph
